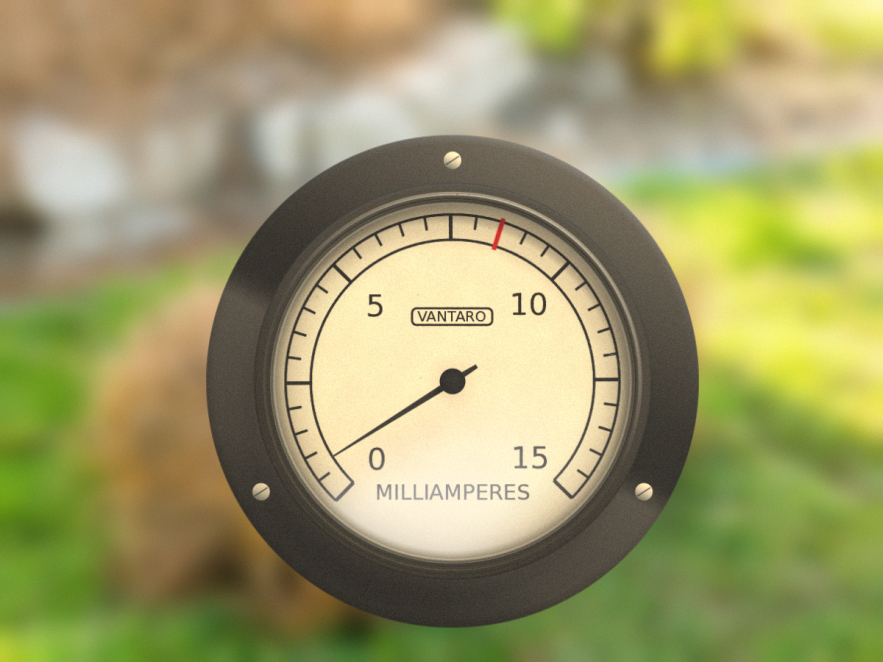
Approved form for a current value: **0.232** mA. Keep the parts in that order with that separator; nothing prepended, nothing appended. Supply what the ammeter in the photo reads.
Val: **0.75** mA
